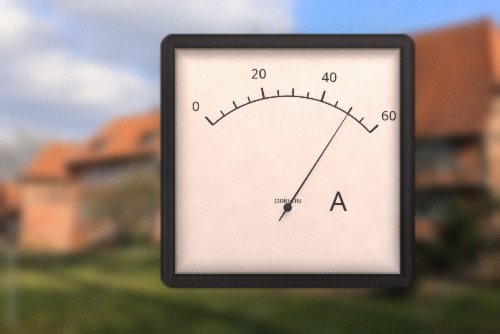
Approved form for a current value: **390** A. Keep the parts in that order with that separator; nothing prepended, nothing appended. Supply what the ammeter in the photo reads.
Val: **50** A
